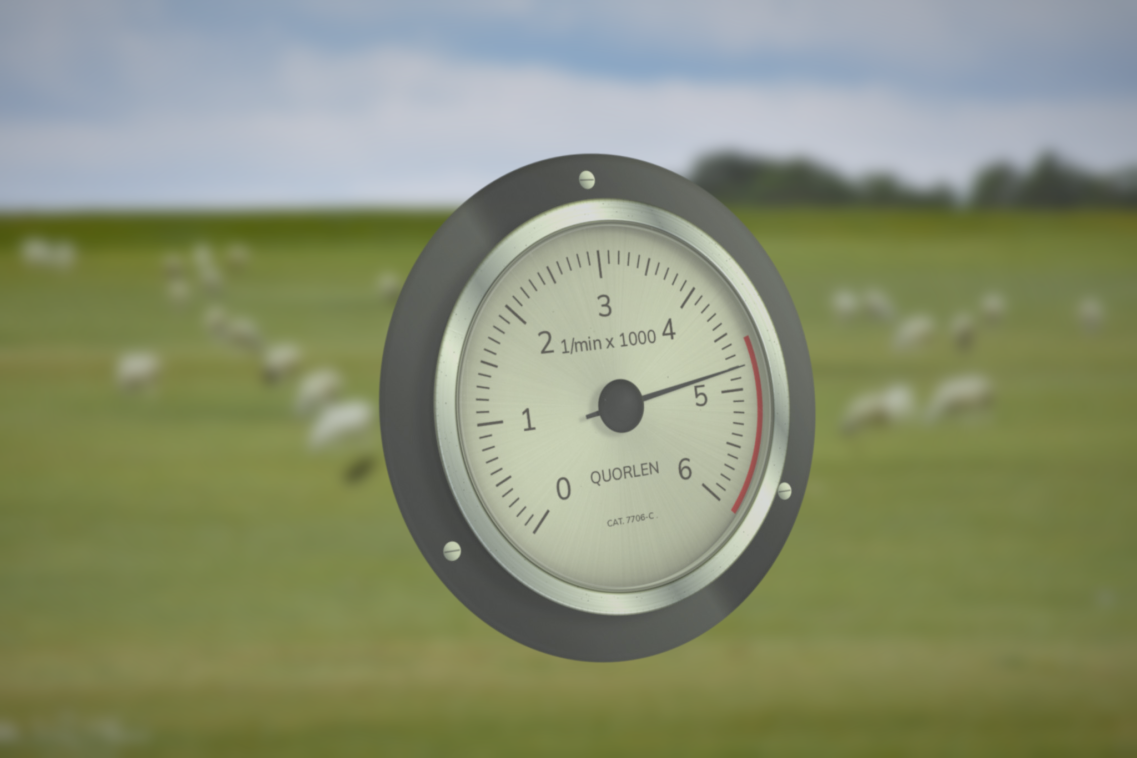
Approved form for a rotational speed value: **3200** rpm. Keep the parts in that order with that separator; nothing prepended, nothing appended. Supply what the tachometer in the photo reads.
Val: **4800** rpm
